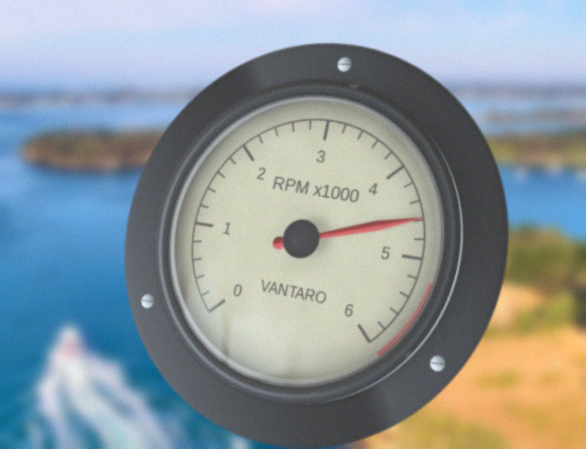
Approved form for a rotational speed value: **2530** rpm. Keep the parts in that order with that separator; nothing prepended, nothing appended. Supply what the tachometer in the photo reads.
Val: **4600** rpm
